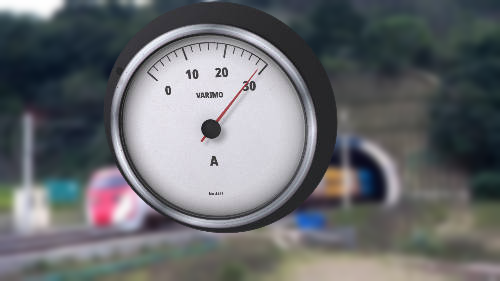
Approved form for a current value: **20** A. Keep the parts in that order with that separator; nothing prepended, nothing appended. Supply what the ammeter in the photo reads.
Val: **29** A
